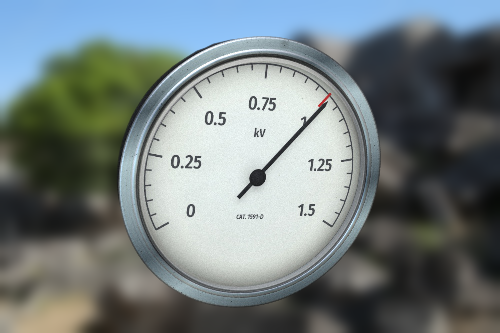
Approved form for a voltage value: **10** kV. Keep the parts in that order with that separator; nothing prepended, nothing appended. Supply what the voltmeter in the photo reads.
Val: **1** kV
